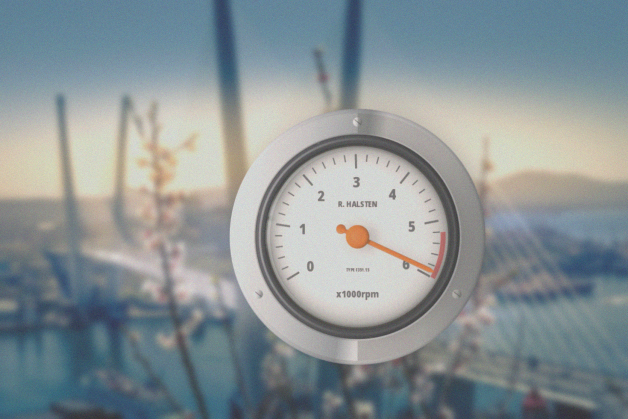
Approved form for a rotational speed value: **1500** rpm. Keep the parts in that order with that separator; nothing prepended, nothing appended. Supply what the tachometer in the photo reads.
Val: **5900** rpm
